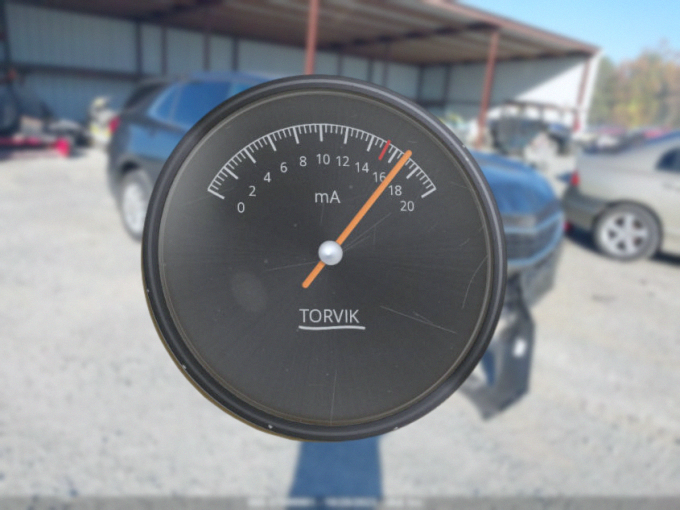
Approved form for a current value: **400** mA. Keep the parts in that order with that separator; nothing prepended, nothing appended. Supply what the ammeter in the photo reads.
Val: **16.8** mA
